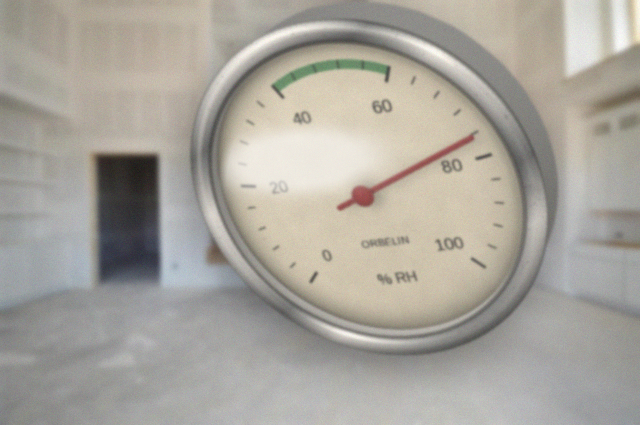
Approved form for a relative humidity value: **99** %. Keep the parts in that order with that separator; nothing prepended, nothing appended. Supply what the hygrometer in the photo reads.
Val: **76** %
